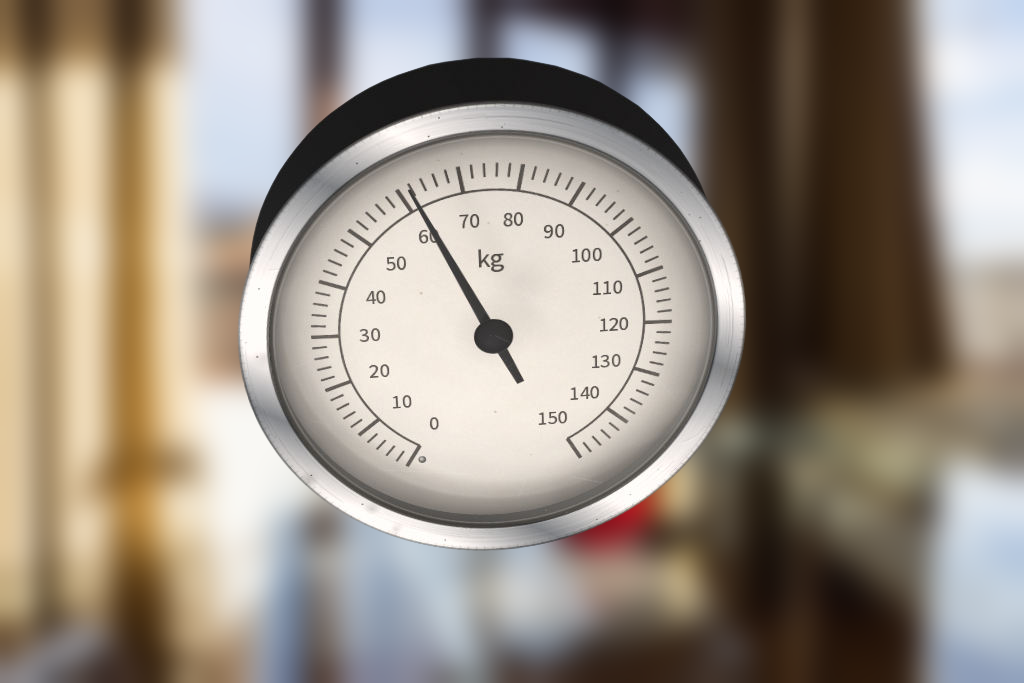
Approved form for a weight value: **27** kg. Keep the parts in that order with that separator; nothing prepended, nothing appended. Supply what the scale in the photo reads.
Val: **62** kg
